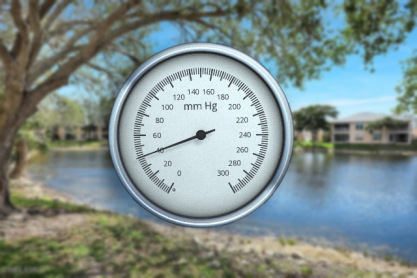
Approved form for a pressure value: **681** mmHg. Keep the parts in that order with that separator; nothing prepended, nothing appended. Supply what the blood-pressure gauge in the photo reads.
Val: **40** mmHg
